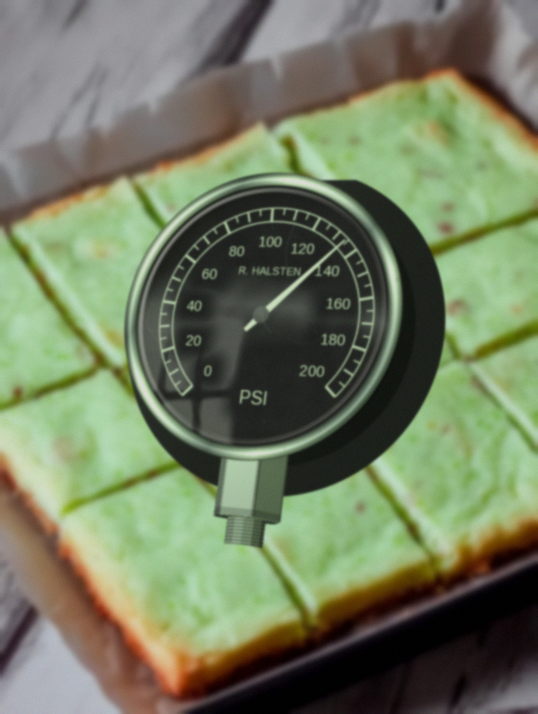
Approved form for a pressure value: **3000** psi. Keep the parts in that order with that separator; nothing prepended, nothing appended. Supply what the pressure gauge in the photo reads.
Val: **135** psi
